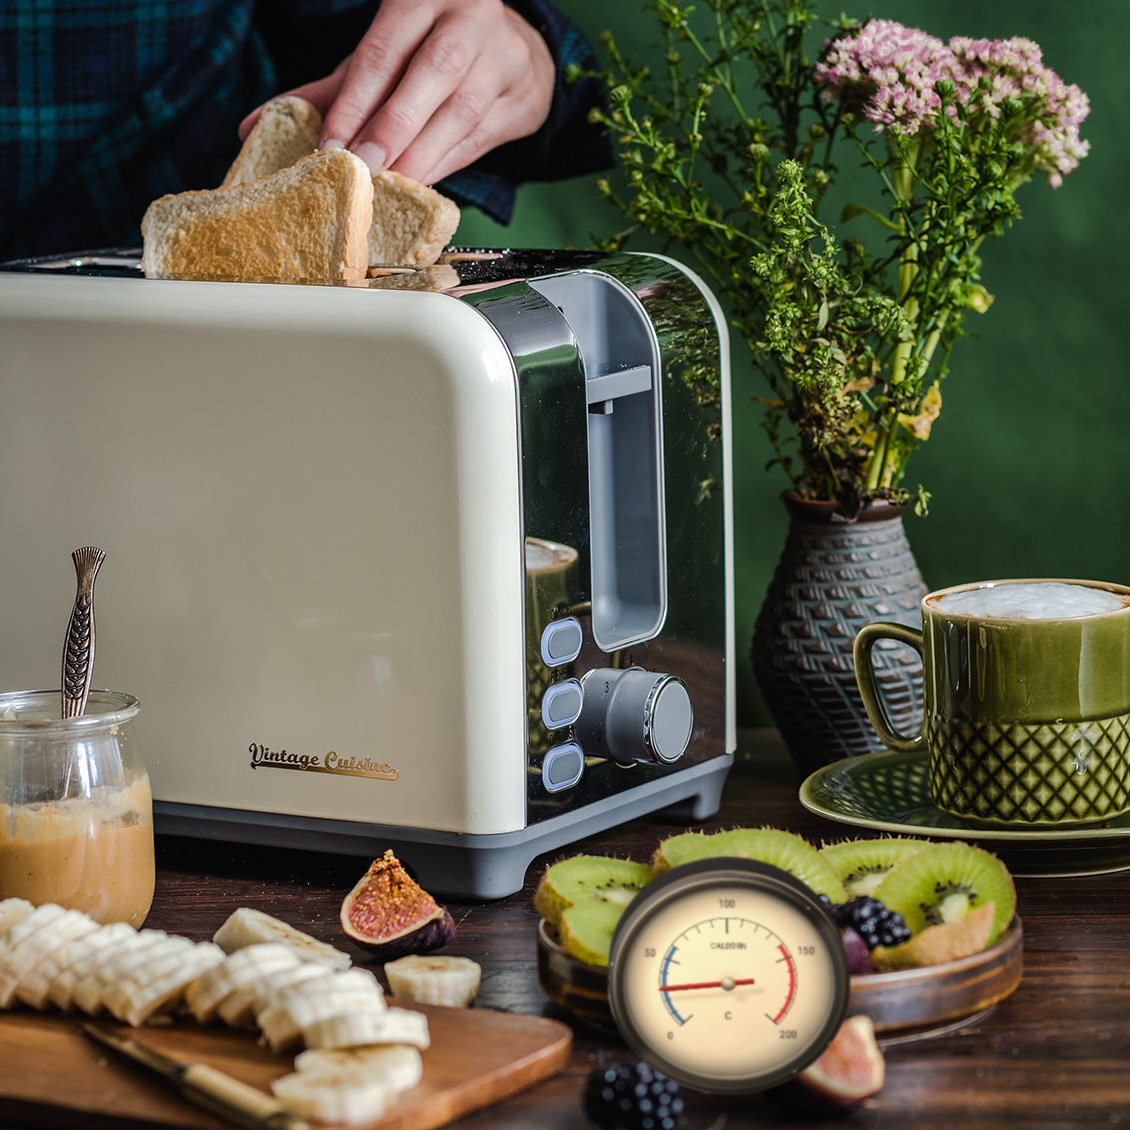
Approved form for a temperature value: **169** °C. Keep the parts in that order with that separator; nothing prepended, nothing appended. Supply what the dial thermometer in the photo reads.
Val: **30** °C
